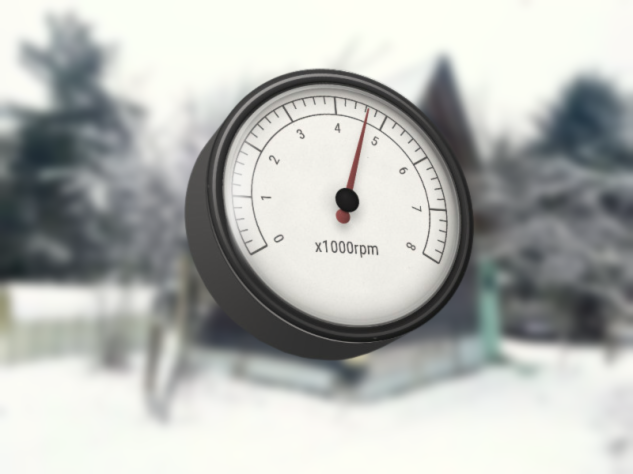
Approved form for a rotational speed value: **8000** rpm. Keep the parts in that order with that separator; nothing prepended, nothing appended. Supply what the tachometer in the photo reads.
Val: **4600** rpm
